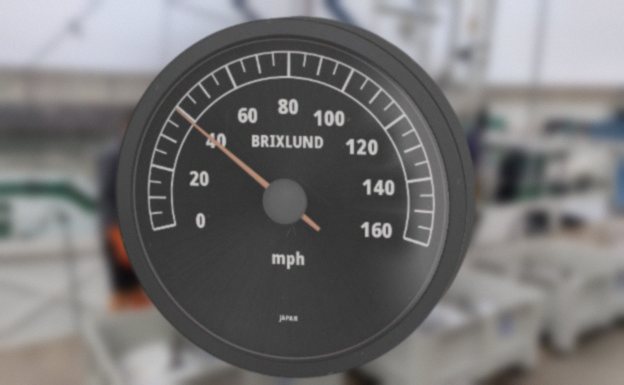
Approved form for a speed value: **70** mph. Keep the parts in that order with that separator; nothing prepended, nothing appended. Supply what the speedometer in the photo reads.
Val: **40** mph
